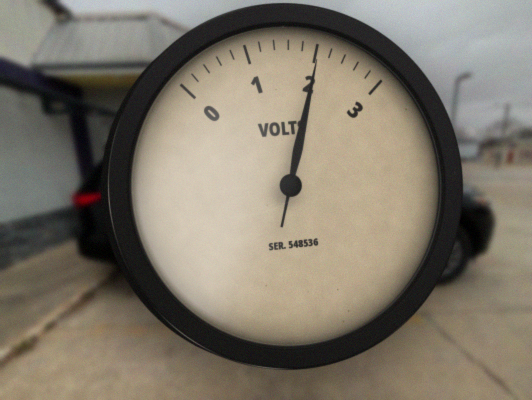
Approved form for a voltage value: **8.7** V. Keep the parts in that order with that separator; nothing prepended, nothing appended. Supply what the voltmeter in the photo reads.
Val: **2** V
